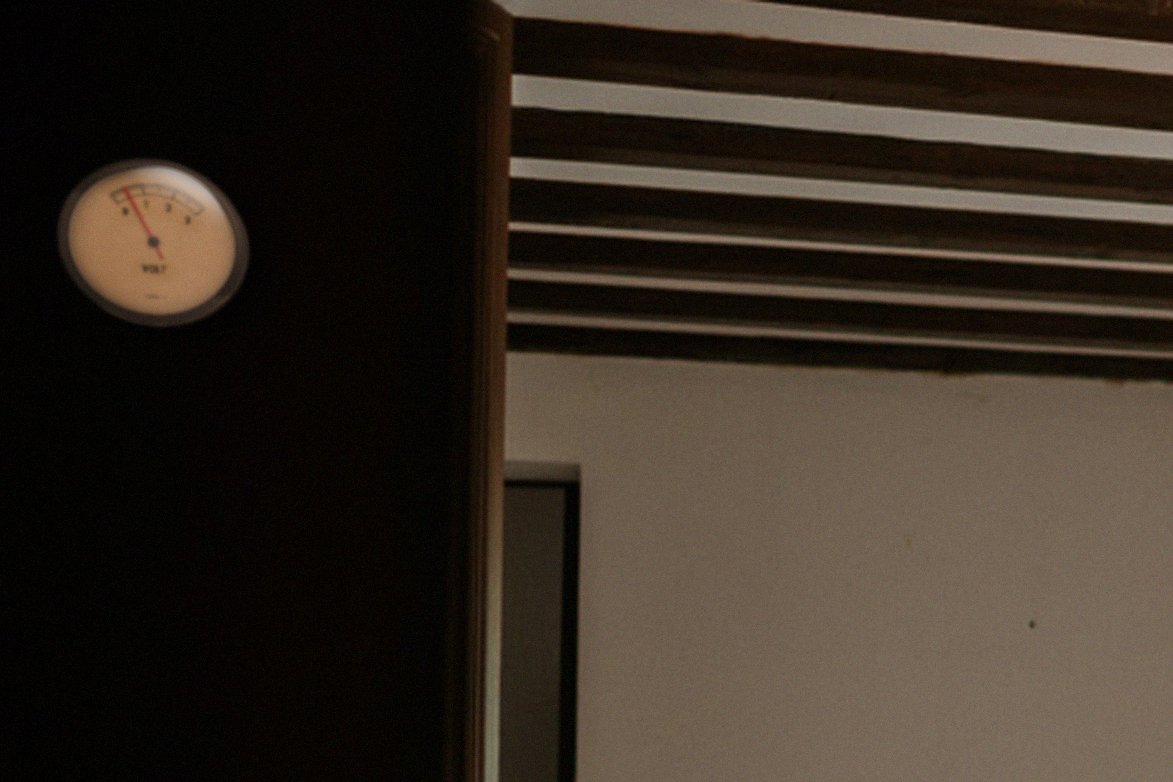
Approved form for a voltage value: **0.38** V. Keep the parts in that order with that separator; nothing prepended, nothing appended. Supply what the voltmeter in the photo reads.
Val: **0.5** V
